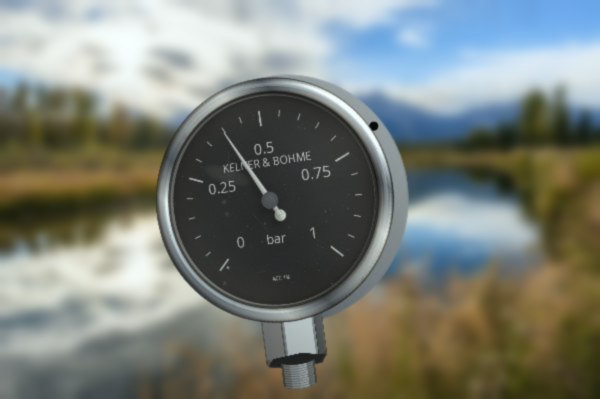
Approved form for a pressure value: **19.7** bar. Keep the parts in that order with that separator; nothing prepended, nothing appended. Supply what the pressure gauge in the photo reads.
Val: **0.4** bar
